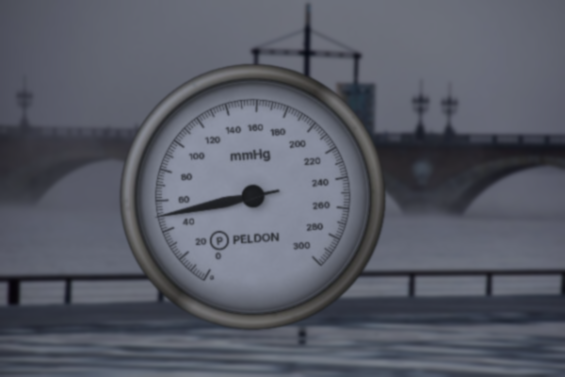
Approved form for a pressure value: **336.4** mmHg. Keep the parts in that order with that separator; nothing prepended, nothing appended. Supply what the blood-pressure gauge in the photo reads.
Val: **50** mmHg
